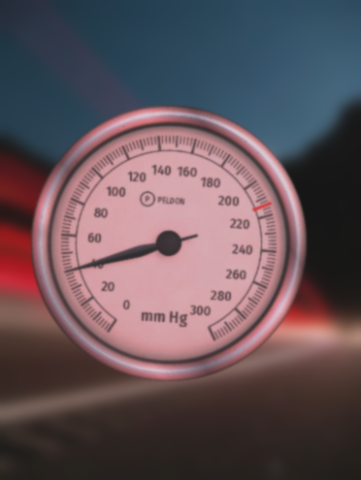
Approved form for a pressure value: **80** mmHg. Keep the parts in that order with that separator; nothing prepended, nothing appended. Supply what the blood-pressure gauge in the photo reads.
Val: **40** mmHg
